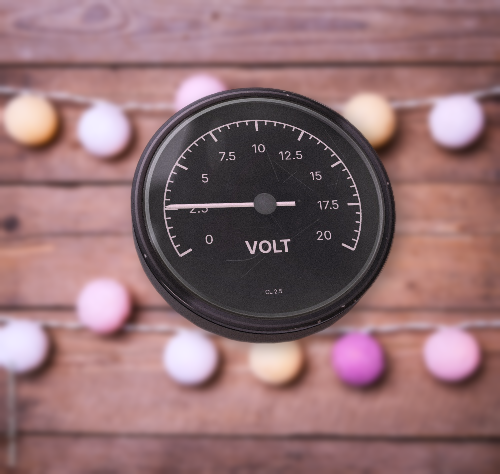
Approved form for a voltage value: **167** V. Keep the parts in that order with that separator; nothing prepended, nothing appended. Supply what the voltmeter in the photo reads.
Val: **2.5** V
